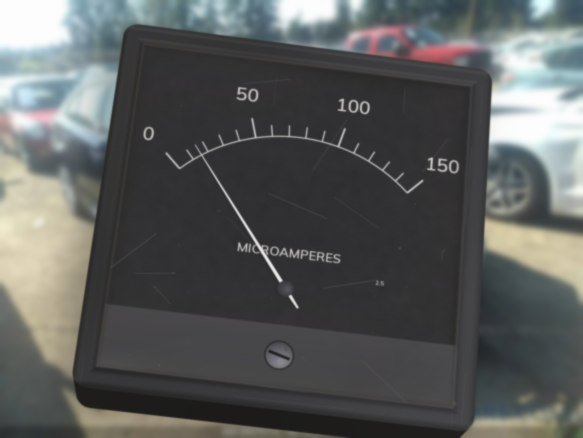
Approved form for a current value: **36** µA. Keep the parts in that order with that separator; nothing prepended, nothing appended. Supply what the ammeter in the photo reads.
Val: **15** µA
